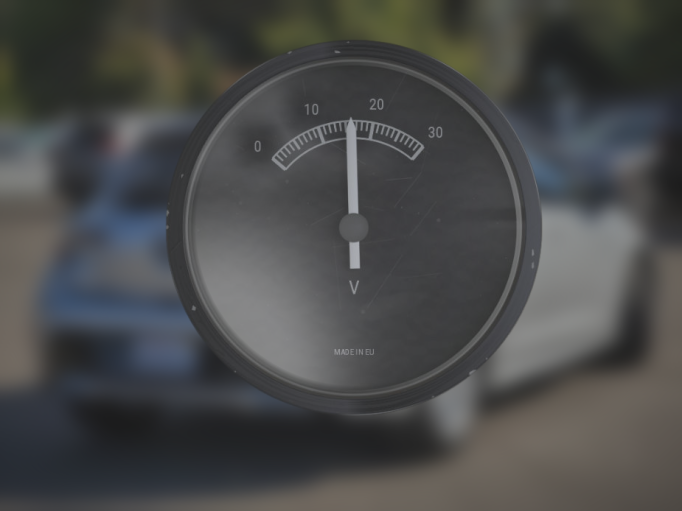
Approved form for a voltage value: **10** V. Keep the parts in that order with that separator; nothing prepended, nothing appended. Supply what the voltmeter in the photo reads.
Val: **16** V
